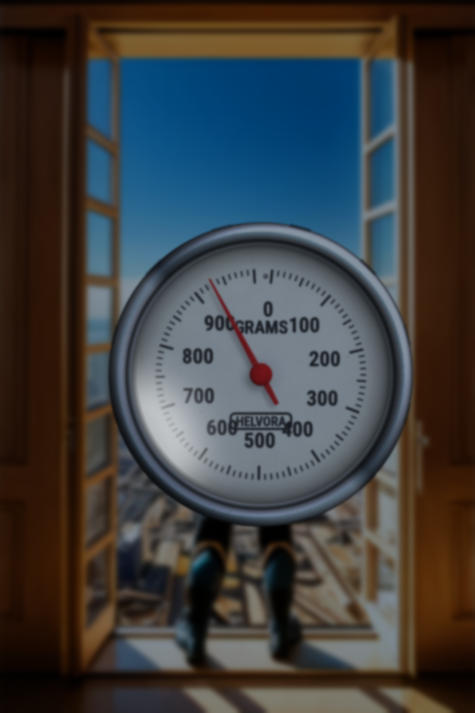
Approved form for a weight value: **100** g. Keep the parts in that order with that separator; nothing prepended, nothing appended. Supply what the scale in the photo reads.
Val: **930** g
